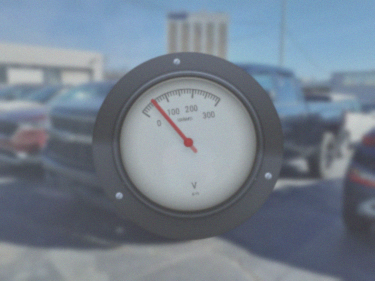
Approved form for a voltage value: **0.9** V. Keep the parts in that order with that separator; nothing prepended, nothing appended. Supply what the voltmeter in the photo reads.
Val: **50** V
